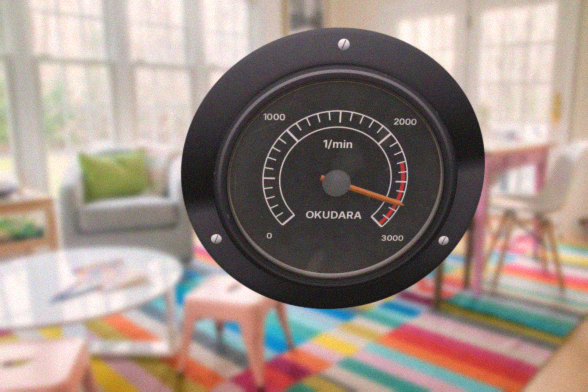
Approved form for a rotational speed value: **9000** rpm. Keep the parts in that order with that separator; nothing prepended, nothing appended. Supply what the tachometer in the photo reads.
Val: **2700** rpm
